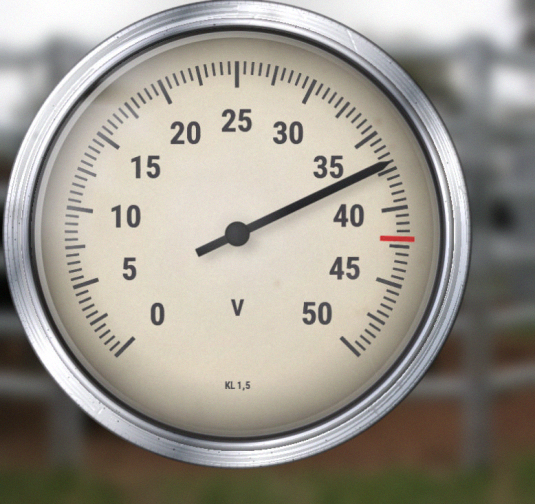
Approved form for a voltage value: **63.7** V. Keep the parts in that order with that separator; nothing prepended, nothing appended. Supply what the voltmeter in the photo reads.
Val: **37** V
